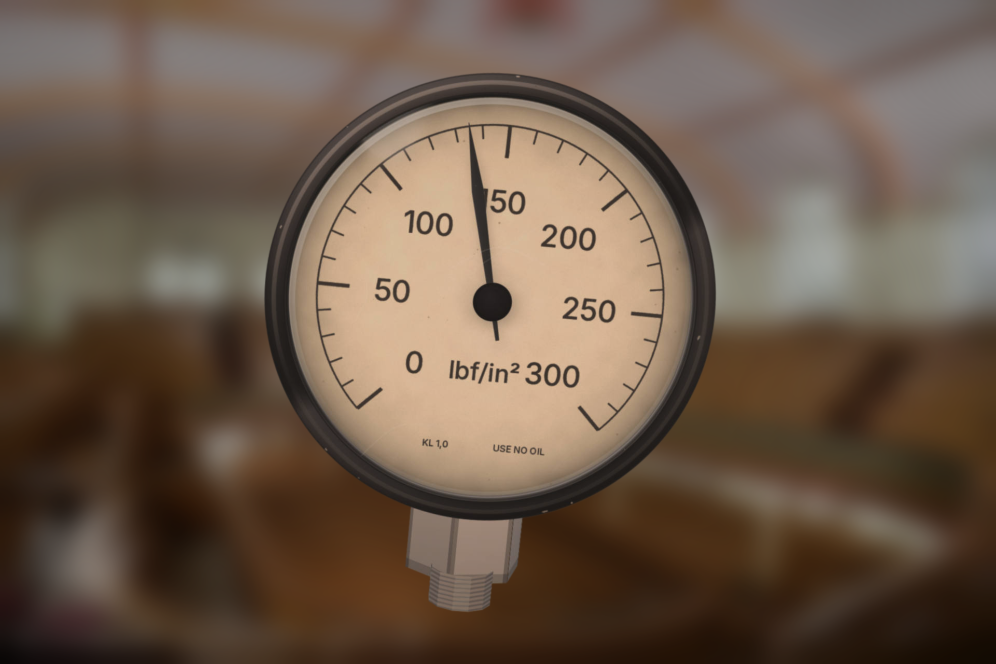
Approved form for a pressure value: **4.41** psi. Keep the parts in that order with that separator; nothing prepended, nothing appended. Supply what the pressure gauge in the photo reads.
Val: **135** psi
